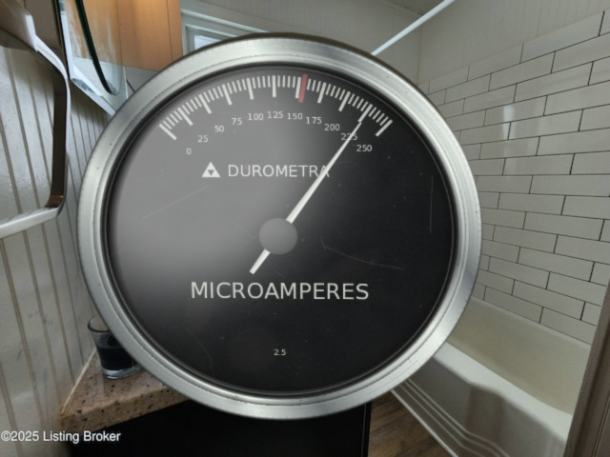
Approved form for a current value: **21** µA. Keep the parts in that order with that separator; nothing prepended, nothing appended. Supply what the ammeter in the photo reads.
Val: **225** µA
